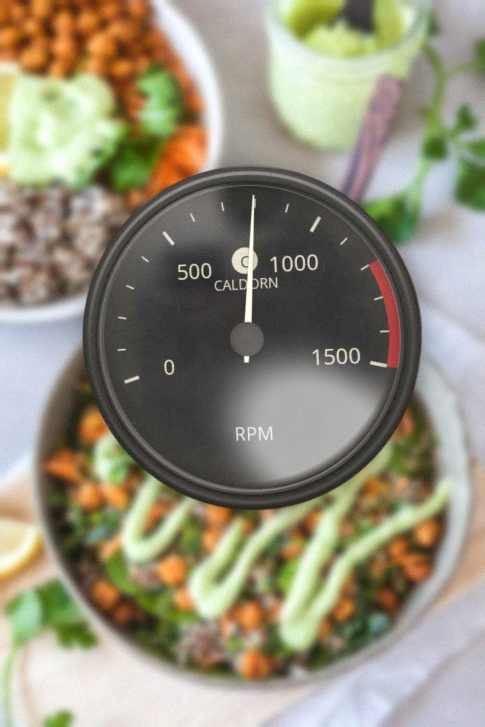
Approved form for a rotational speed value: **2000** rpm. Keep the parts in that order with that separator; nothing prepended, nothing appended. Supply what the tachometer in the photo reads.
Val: **800** rpm
